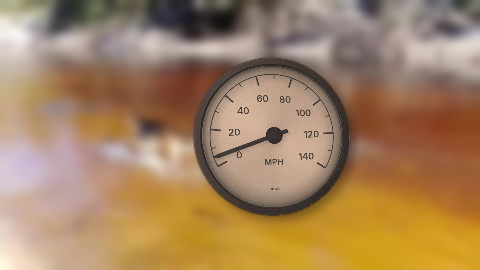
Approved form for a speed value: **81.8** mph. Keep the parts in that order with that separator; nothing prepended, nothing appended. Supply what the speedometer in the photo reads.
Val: **5** mph
